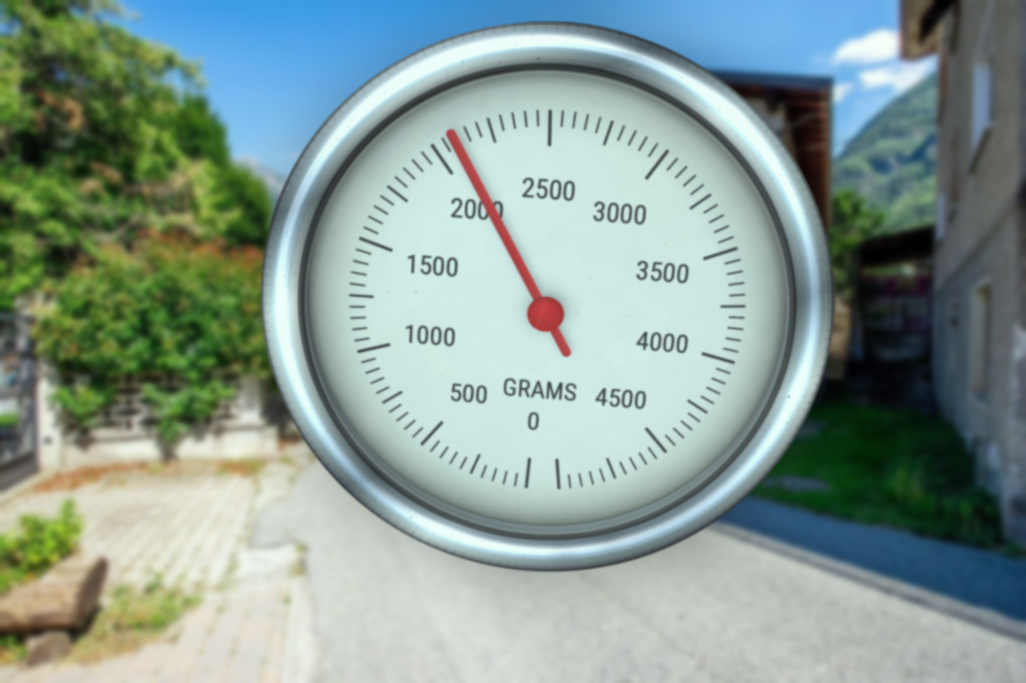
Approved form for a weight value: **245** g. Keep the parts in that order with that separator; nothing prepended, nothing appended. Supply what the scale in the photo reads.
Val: **2100** g
